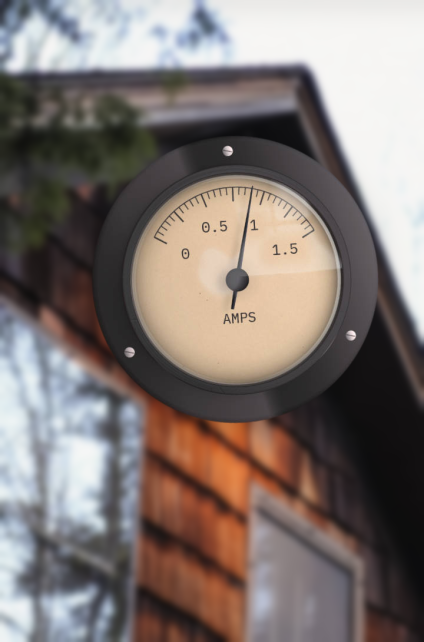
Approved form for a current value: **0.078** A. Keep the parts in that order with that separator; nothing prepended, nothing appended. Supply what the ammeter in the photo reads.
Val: **0.9** A
